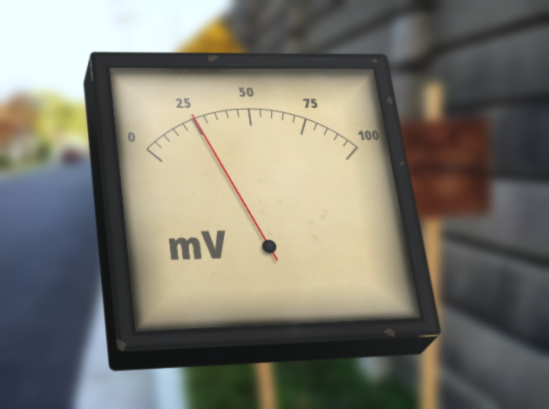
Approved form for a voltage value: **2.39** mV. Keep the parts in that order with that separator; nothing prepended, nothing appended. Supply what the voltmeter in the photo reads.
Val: **25** mV
